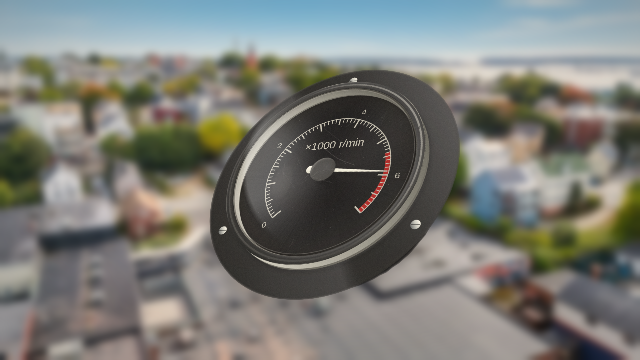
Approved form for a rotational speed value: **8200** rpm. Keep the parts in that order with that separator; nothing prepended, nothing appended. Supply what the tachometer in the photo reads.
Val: **6000** rpm
